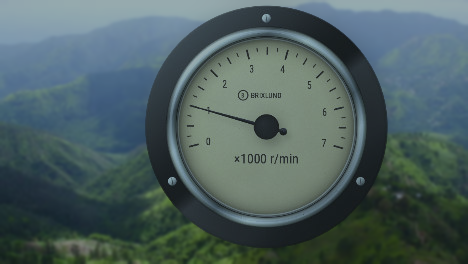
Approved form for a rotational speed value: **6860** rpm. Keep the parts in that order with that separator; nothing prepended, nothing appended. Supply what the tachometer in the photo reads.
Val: **1000** rpm
